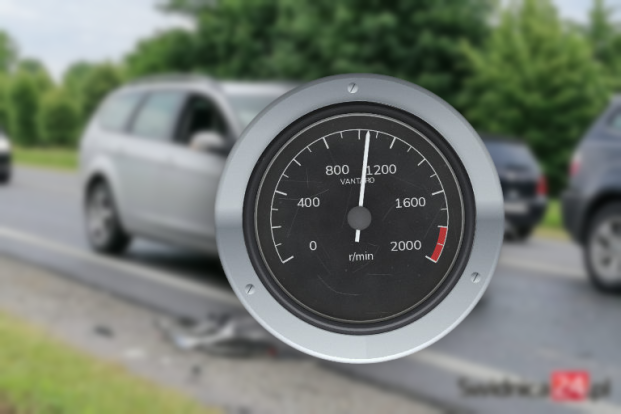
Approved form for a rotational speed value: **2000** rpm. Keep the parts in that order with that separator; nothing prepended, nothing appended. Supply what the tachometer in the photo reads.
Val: **1050** rpm
